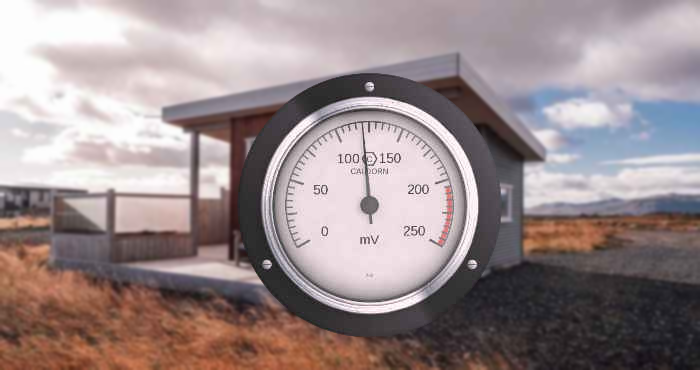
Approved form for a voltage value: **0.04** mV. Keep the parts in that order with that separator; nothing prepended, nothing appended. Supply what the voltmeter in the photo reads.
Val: **120** mV
